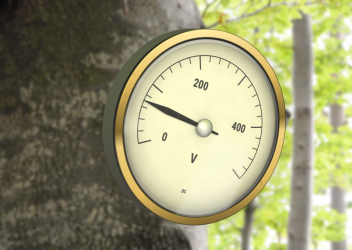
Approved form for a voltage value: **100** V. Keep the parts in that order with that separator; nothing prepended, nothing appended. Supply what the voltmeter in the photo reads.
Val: **70** V
